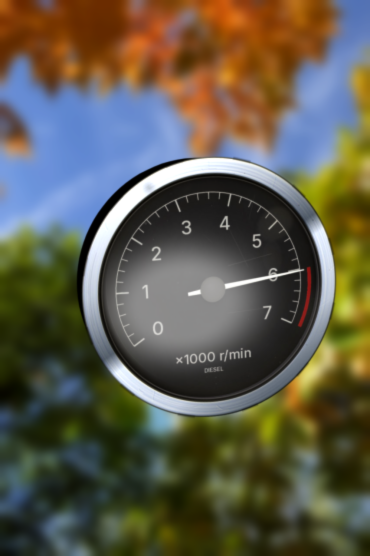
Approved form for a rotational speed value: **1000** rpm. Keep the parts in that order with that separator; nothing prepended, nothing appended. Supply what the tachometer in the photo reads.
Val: **6000** rpm
